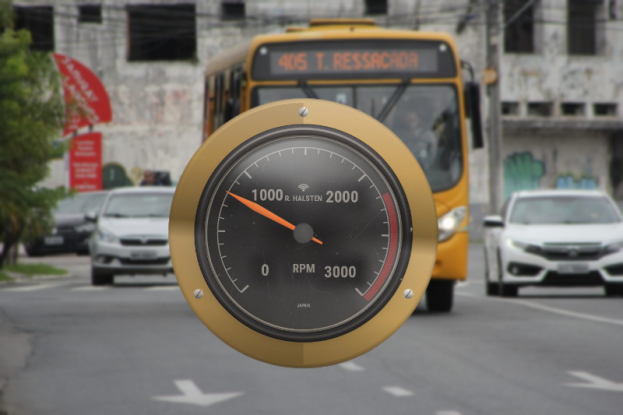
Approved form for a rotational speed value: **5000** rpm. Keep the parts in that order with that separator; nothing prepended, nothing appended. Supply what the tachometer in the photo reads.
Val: **800** rpm
